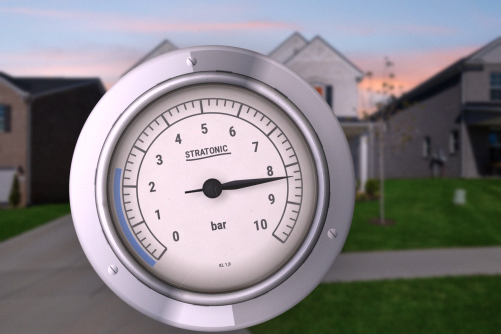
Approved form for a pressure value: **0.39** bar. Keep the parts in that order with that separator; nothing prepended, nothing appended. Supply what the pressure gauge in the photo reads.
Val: **8.3** bar
